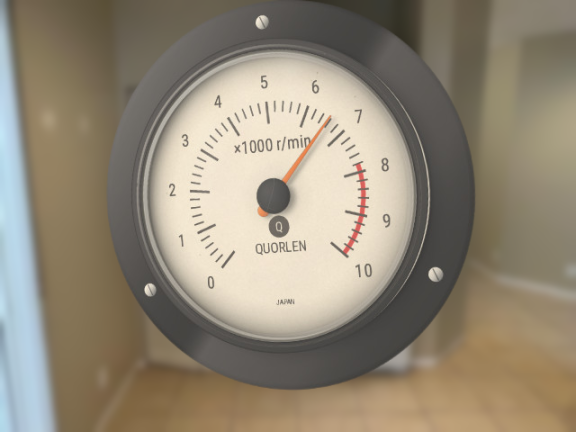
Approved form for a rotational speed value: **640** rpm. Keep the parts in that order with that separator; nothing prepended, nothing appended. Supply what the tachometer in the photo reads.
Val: **6600** rpm
